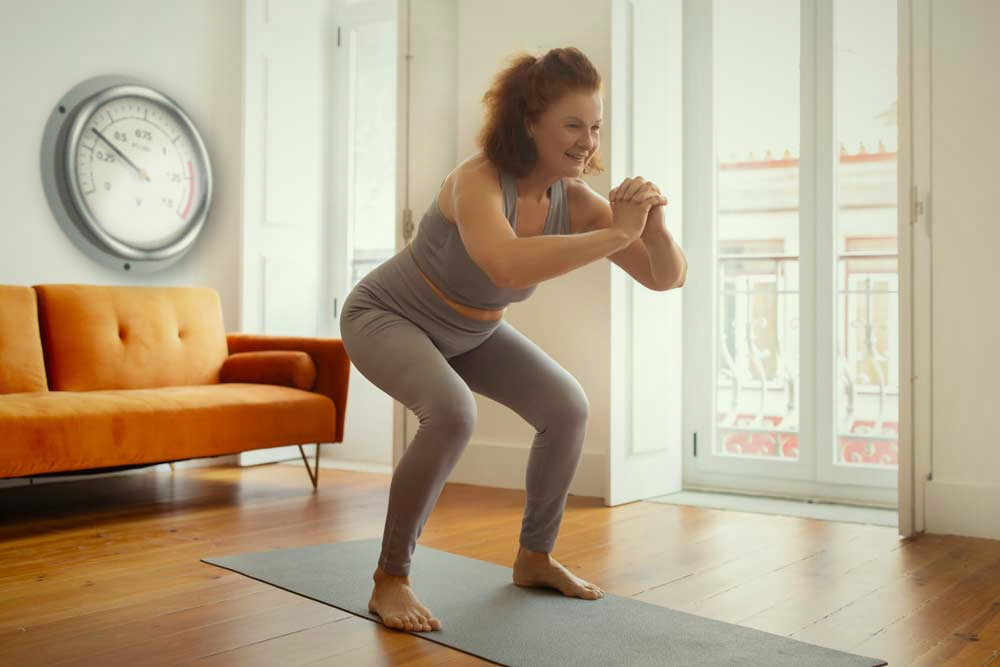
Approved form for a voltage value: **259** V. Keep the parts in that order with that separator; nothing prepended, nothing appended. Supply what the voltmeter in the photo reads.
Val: **0.35** V
